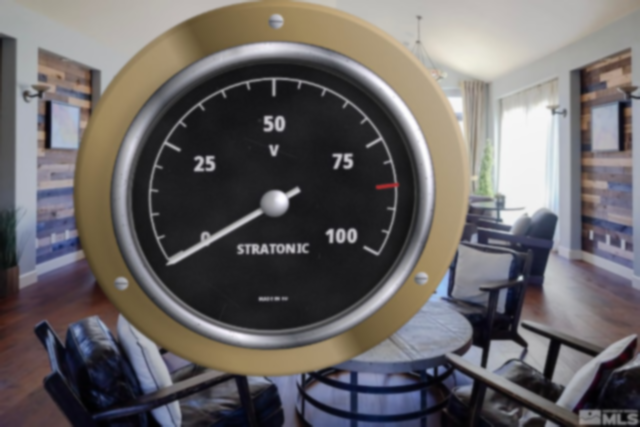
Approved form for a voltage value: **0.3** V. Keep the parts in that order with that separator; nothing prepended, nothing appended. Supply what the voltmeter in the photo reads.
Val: **0** V
